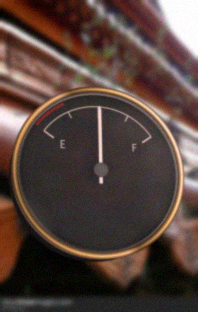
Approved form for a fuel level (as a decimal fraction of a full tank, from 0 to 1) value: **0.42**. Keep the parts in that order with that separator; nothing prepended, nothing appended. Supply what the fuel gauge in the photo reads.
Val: **0.5**
